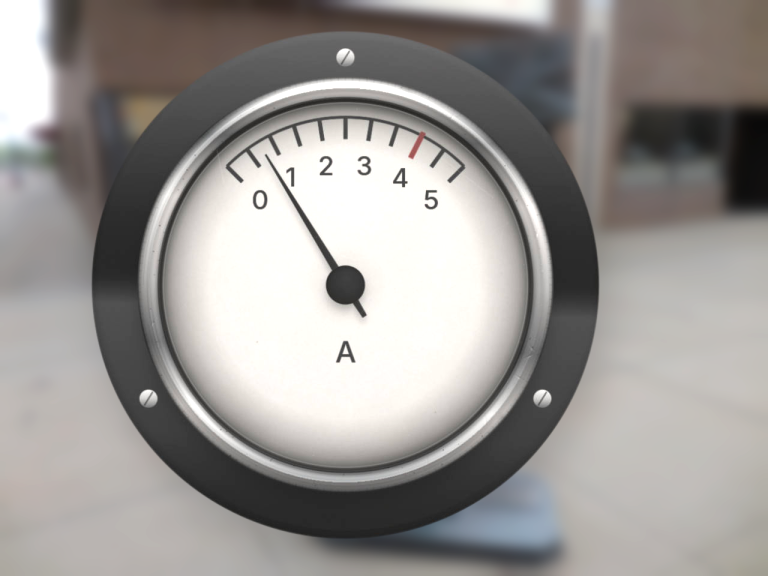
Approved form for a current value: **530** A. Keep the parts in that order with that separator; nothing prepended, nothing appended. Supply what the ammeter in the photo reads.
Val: **0.75** A
